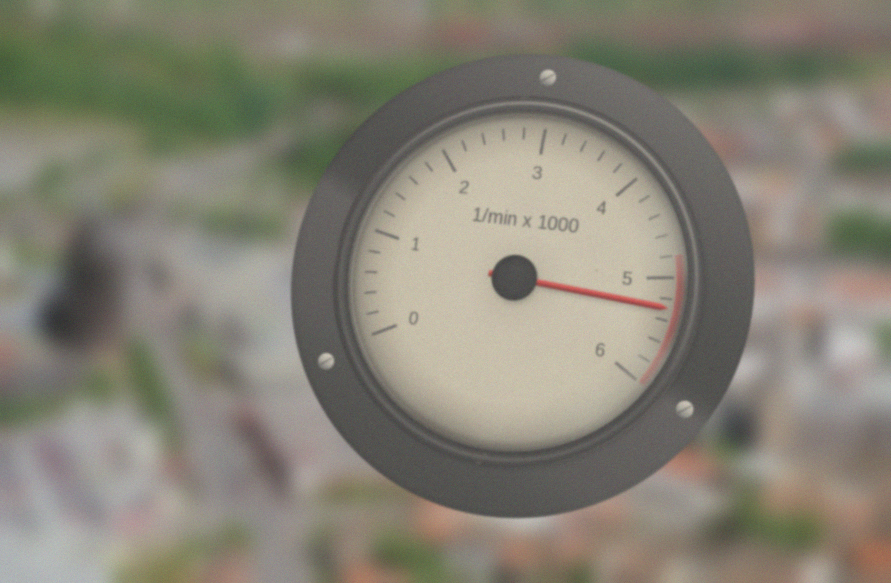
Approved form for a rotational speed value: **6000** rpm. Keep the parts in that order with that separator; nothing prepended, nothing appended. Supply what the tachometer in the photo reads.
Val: **5300** rpm
